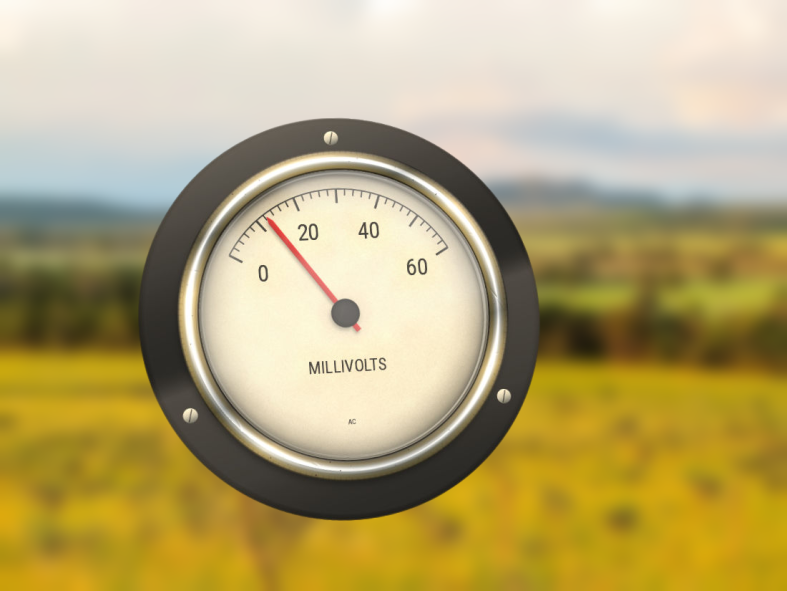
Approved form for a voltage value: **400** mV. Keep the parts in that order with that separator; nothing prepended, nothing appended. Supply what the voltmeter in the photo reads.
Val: **12** mV
